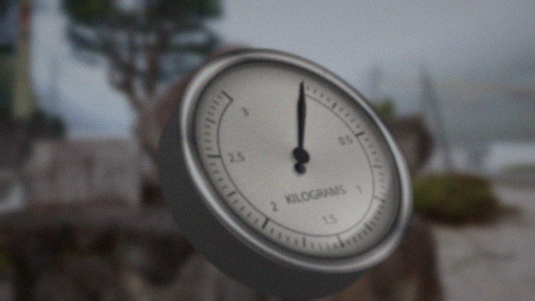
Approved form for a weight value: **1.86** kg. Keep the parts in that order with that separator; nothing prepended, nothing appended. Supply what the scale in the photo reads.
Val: **0** kg
